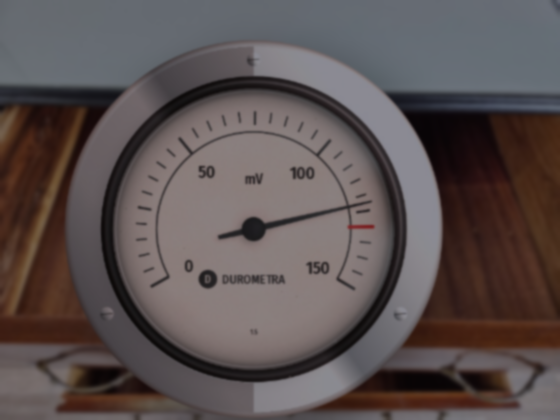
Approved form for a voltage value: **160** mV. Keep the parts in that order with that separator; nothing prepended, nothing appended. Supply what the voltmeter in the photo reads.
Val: **122.5** mV
